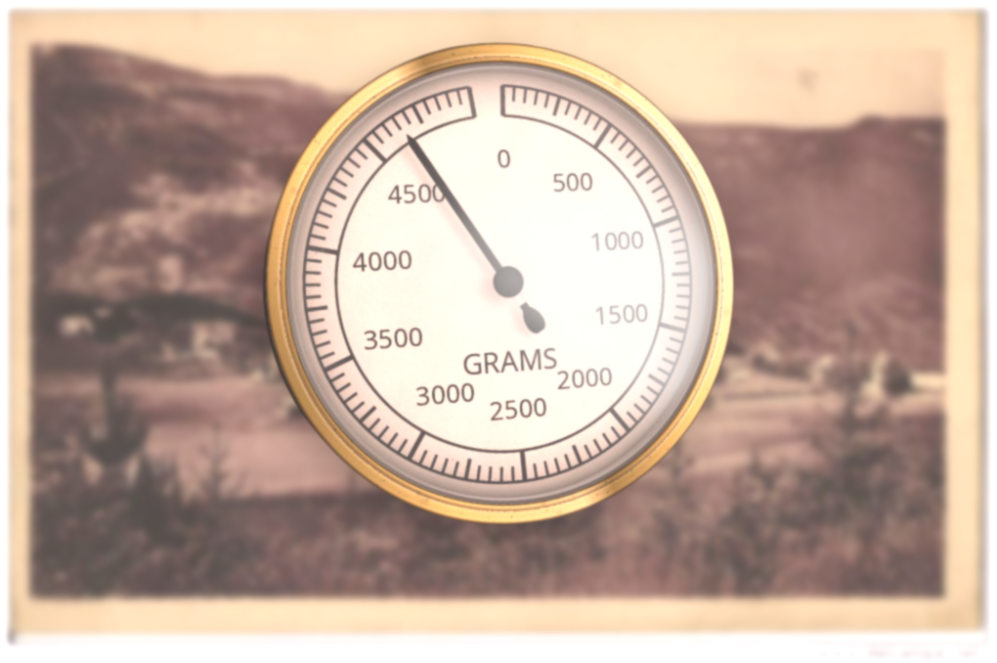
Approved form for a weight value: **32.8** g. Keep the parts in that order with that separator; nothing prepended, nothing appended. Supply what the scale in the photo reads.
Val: **4650** g
